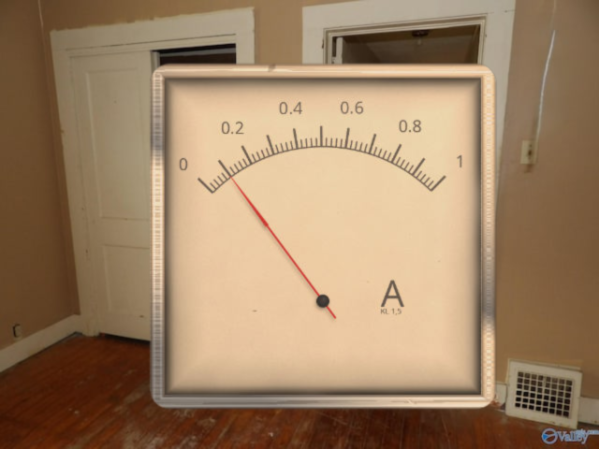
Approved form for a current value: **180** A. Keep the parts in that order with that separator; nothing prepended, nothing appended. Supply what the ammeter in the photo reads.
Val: **0.1** A
